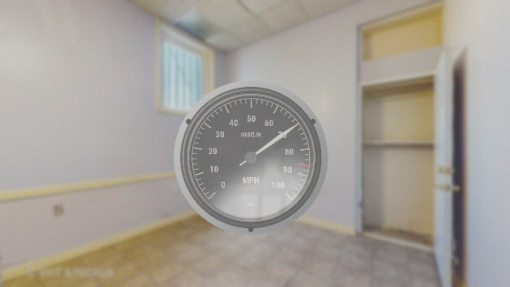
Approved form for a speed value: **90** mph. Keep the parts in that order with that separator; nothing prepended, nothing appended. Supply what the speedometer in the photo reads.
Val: **70** mph
